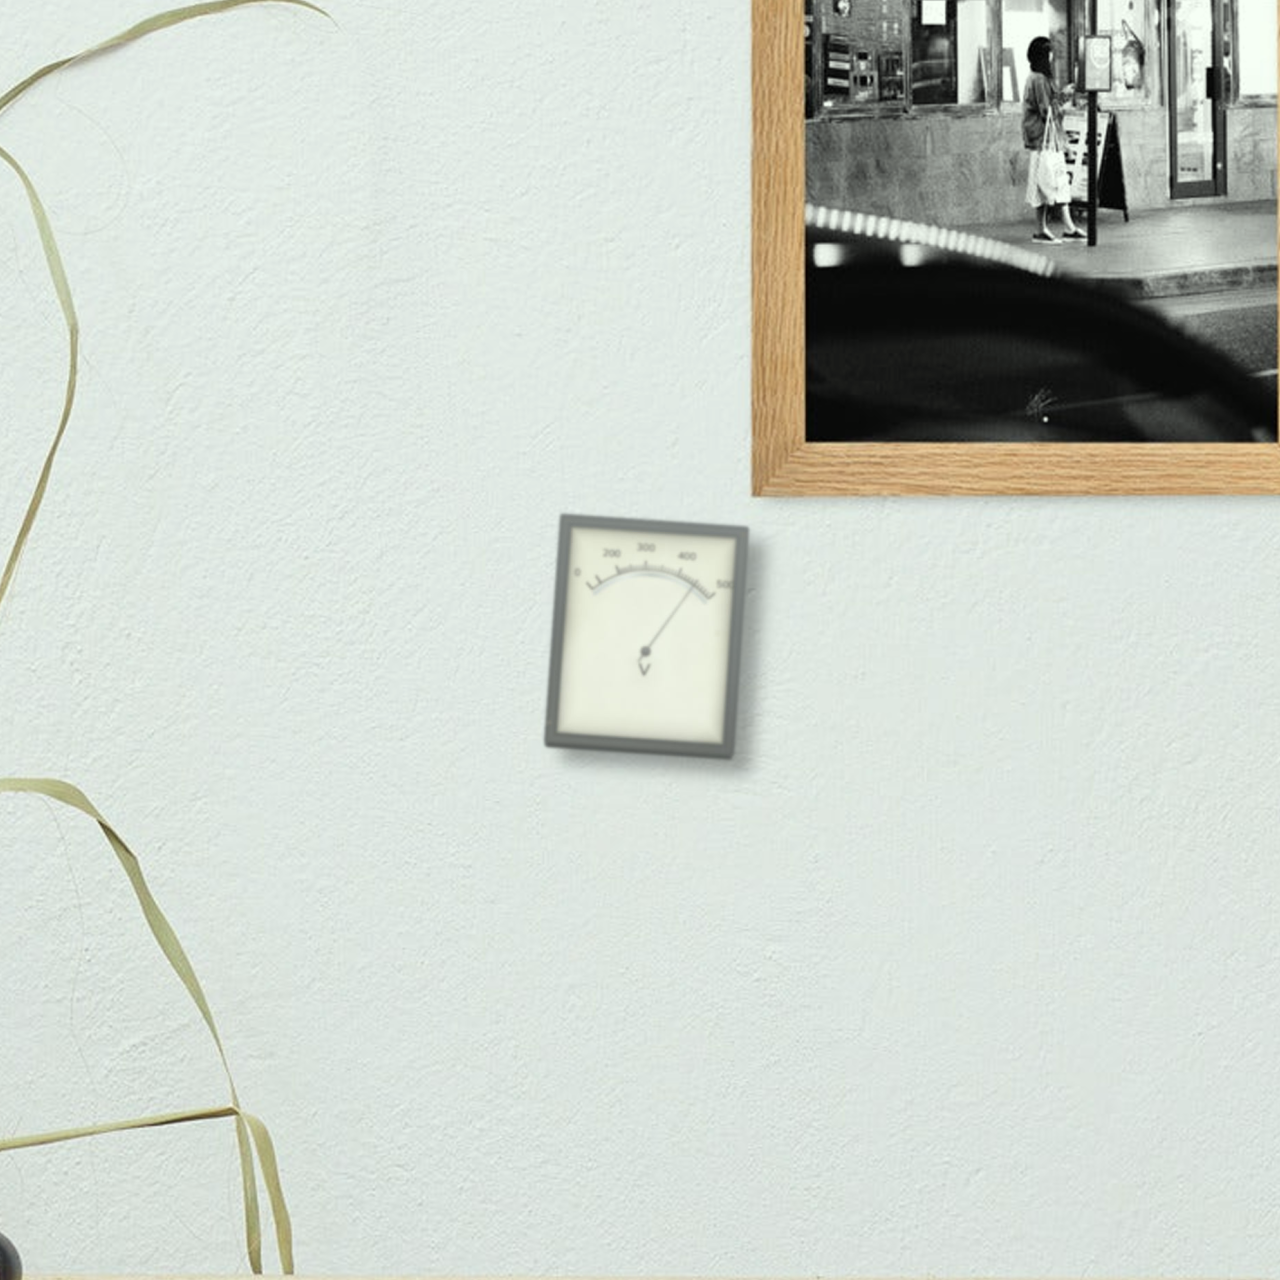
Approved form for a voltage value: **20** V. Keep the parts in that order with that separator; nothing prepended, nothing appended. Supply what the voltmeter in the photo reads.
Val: **450** V
